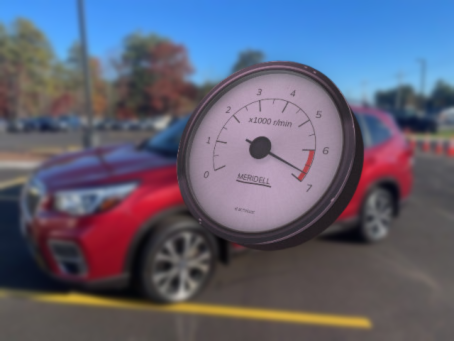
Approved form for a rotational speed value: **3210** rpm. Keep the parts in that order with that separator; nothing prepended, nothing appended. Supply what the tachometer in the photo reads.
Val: **6750** rpm
